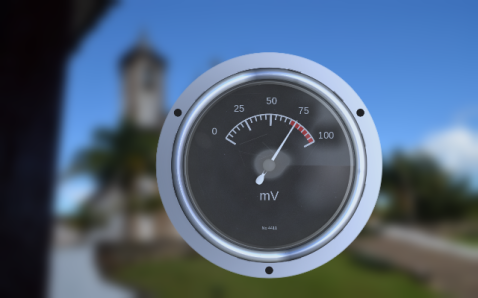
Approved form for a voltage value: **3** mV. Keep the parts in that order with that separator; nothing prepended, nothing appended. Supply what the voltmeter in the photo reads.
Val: **75** mV
